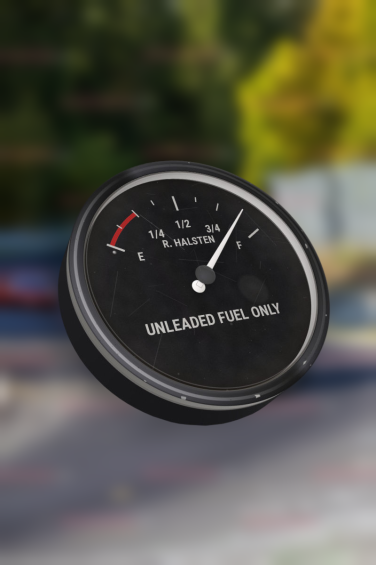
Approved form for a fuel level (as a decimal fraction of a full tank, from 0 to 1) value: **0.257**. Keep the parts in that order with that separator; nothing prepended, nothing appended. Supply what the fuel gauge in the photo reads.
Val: **0.875**
